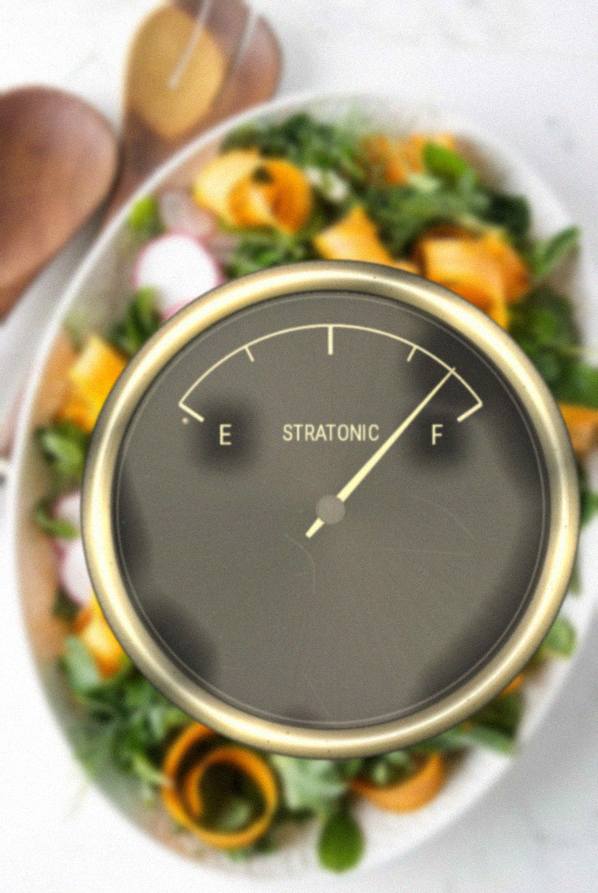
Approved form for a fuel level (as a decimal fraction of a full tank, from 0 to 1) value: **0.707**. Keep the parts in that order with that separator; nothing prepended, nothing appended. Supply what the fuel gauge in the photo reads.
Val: **0.875**
